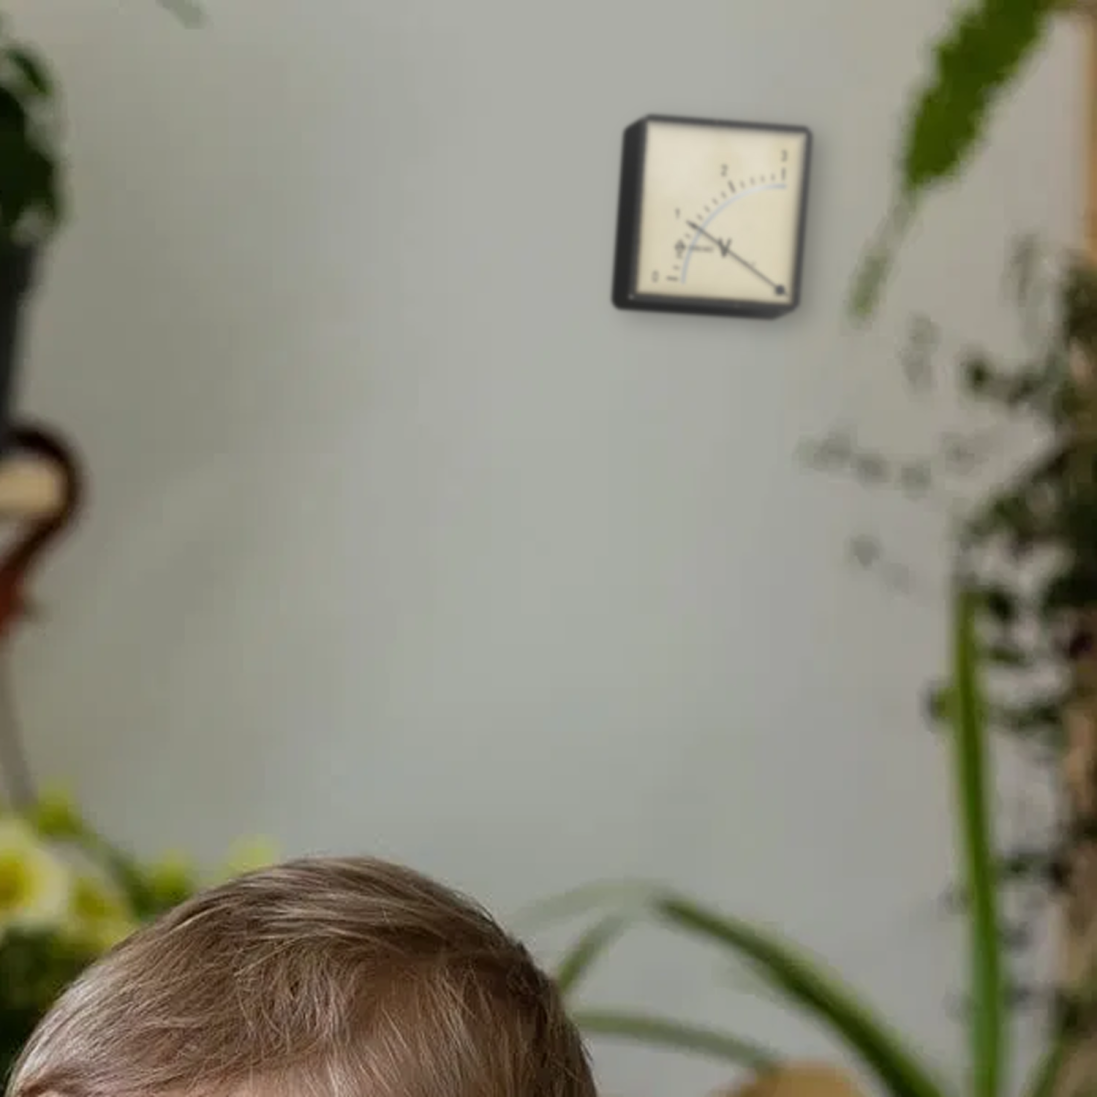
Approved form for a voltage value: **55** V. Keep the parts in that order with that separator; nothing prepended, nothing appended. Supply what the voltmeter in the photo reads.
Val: **1** V
